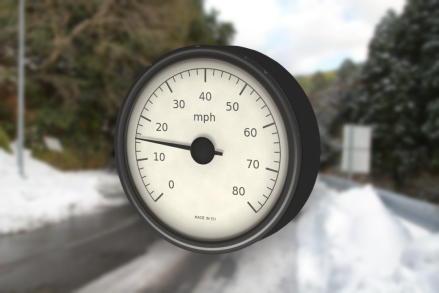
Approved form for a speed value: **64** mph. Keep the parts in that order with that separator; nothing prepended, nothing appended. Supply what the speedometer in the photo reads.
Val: **15** mph
